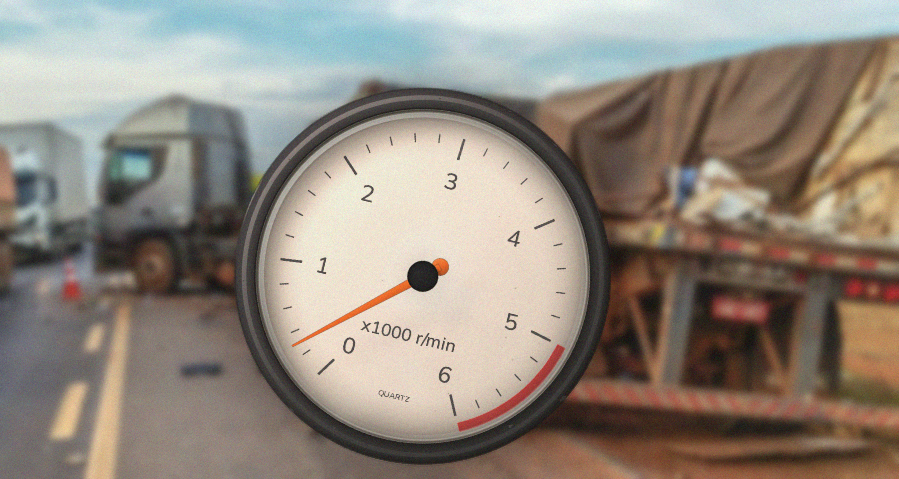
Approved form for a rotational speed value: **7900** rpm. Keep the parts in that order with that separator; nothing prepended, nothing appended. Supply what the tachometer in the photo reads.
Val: **300** rpm
